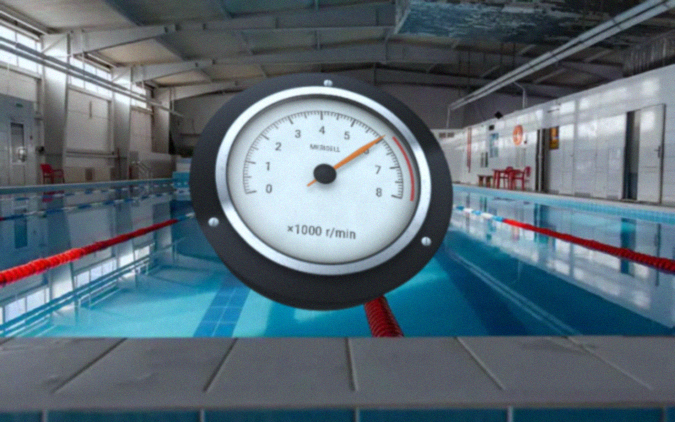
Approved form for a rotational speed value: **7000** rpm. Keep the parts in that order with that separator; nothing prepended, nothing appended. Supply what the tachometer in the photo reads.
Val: **6000** rpm
